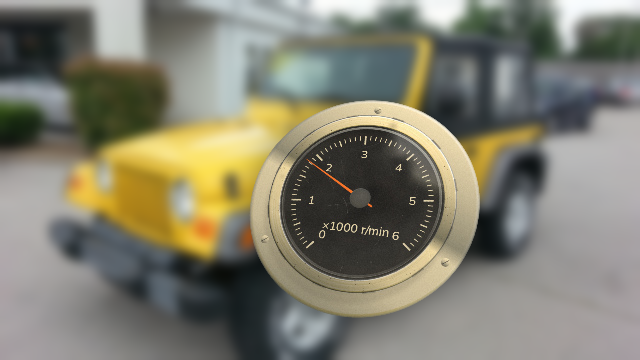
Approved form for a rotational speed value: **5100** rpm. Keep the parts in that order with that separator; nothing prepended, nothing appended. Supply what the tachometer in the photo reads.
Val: **1800** rpm
